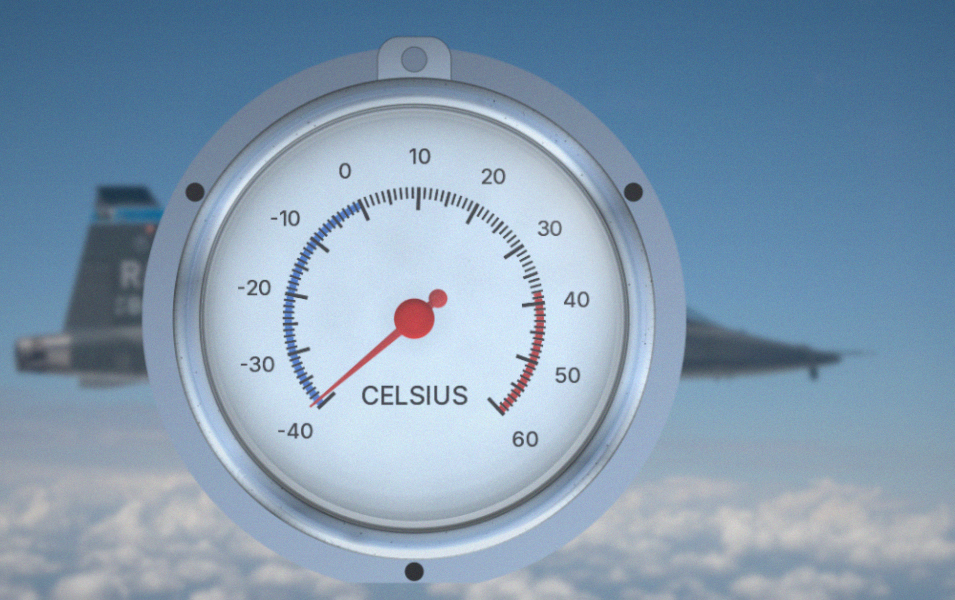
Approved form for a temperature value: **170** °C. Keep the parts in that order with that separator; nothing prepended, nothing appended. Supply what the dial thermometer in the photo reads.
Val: **-39** °C
